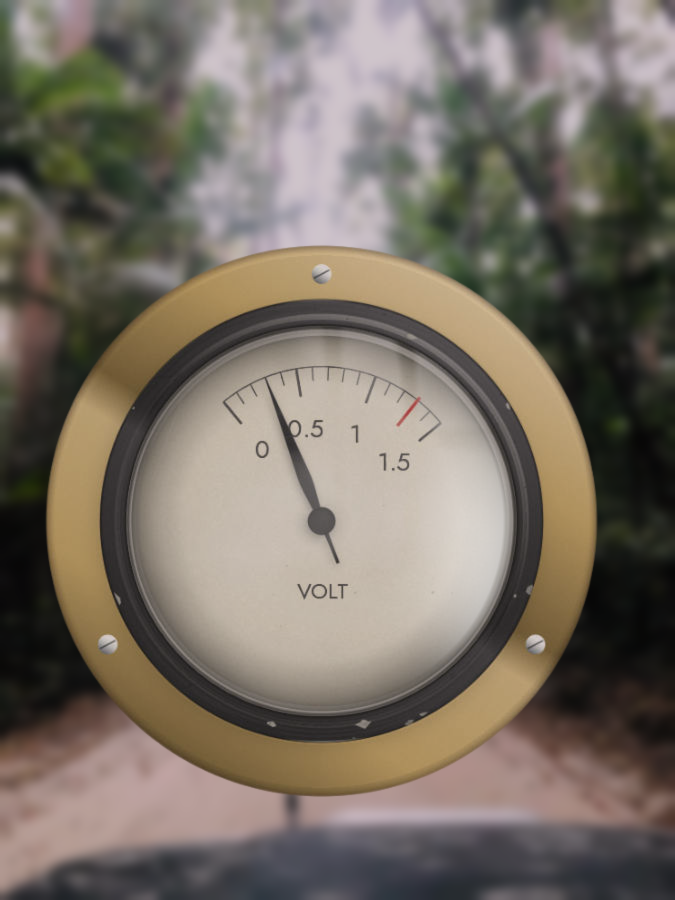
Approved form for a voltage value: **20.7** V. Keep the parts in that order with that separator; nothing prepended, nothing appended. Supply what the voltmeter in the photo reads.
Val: **0.3** V
